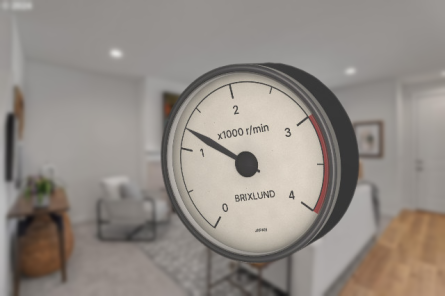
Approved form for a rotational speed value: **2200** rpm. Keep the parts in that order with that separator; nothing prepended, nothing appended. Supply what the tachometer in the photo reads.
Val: **1250** rpm
